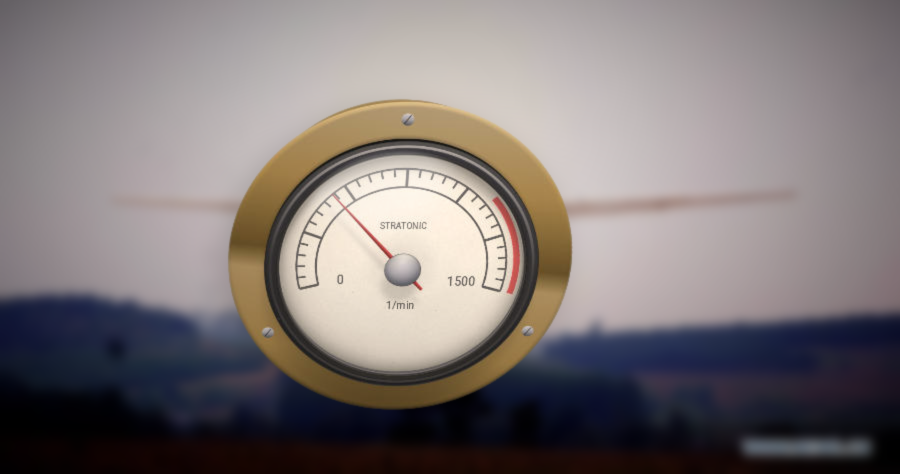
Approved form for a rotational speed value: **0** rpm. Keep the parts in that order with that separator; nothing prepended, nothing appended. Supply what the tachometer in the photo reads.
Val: **450** rpm
